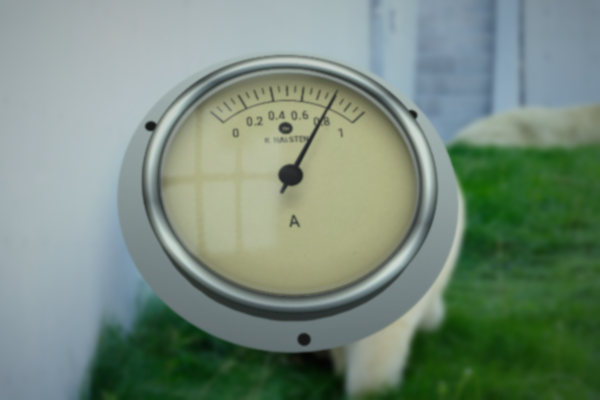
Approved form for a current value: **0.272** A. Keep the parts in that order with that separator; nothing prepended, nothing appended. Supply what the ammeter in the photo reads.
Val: **0.8** A
